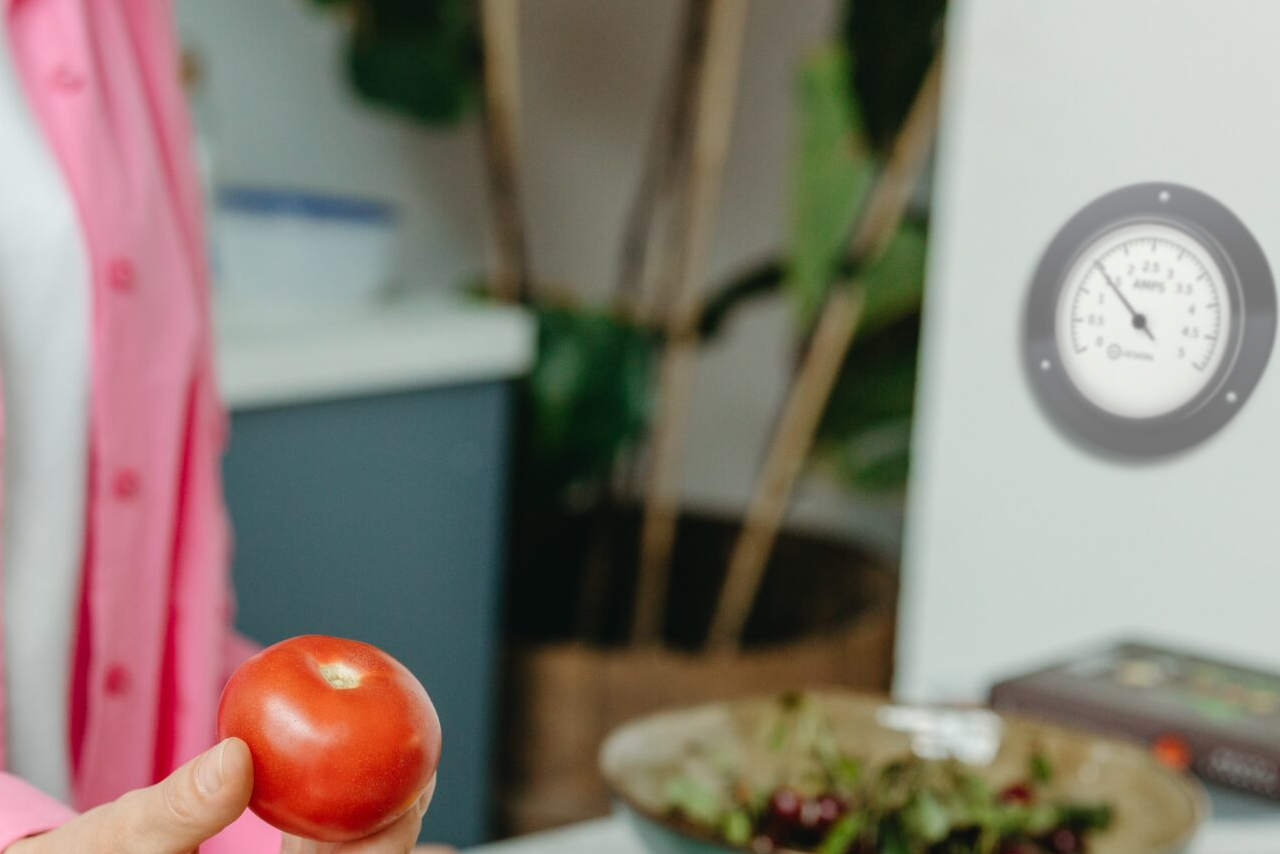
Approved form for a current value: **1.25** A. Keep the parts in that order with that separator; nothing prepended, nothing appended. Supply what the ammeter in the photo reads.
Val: **1.5** A
